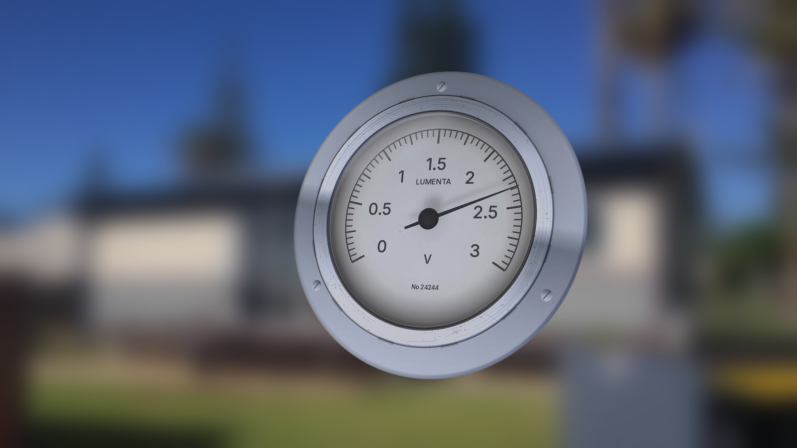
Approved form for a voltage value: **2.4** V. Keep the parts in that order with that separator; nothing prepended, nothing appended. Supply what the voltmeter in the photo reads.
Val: **2.35** V
